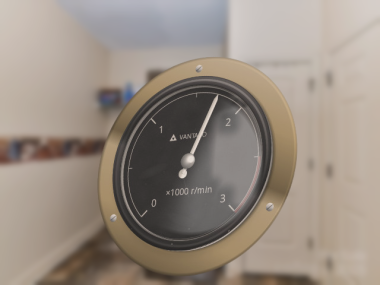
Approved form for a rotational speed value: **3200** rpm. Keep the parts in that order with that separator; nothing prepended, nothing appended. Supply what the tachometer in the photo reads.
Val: **1750** rpm
